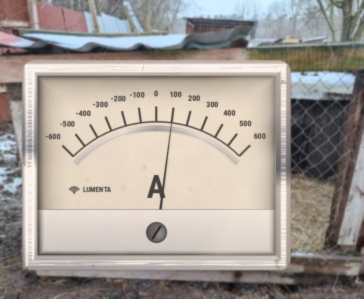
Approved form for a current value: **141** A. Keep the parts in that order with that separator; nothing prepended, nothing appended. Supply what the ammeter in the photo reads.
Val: **100** A
